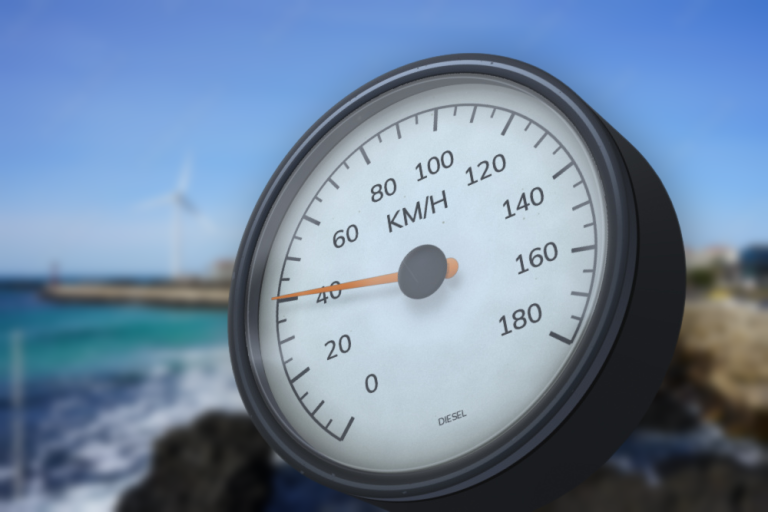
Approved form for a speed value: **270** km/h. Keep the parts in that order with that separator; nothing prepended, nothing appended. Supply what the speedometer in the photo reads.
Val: **40** km/h
